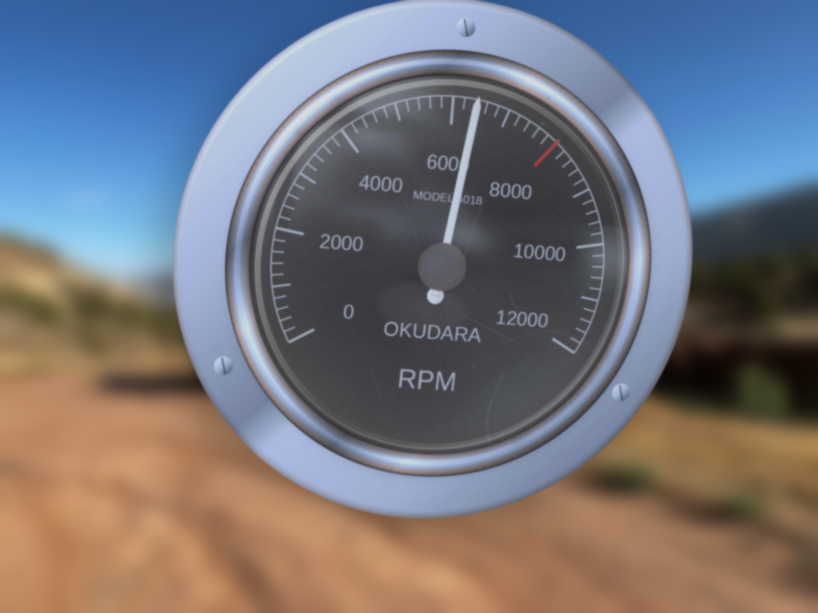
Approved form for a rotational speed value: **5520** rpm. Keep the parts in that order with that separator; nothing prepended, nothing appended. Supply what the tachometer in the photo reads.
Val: **6400** rpm
